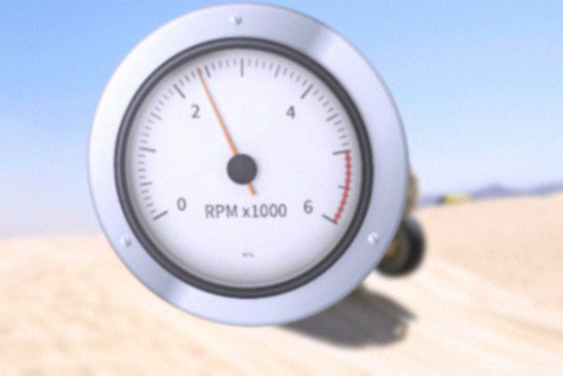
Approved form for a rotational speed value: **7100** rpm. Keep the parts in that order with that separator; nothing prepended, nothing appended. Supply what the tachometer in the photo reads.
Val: **2400** rpm
